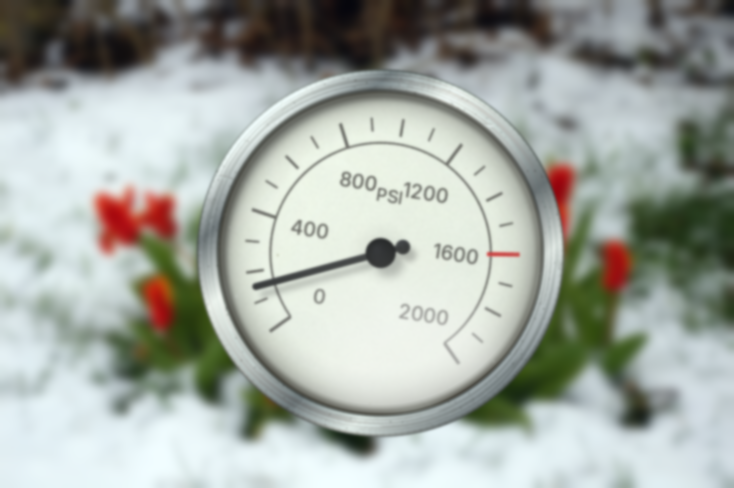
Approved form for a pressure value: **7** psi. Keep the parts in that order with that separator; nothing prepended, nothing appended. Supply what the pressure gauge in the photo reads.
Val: **150** psi
